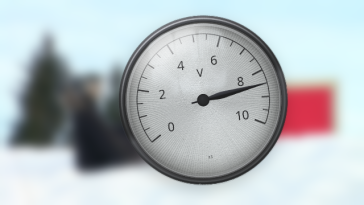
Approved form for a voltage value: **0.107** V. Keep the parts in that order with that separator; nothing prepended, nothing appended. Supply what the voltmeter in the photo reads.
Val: **8.5** V
